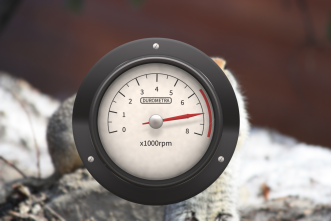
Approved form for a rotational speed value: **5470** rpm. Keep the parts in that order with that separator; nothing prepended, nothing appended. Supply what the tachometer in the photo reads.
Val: **7000** rpm
